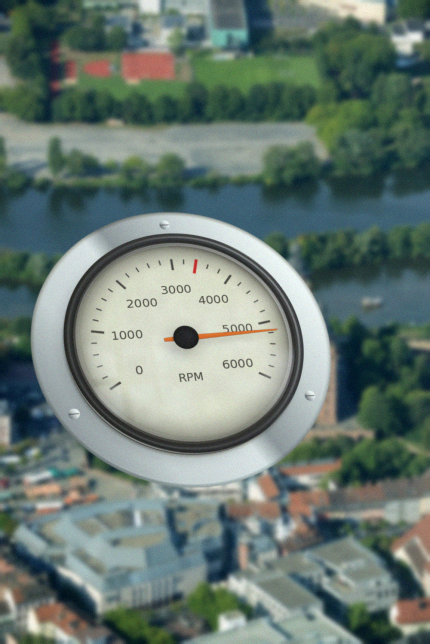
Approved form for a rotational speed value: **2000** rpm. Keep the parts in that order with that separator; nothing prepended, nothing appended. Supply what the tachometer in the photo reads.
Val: **5200** rpm
